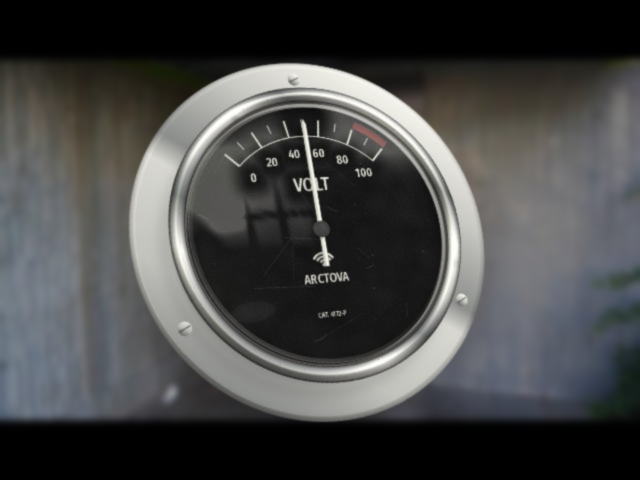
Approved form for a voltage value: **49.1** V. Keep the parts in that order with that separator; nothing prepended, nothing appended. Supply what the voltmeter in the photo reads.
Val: **50** V
